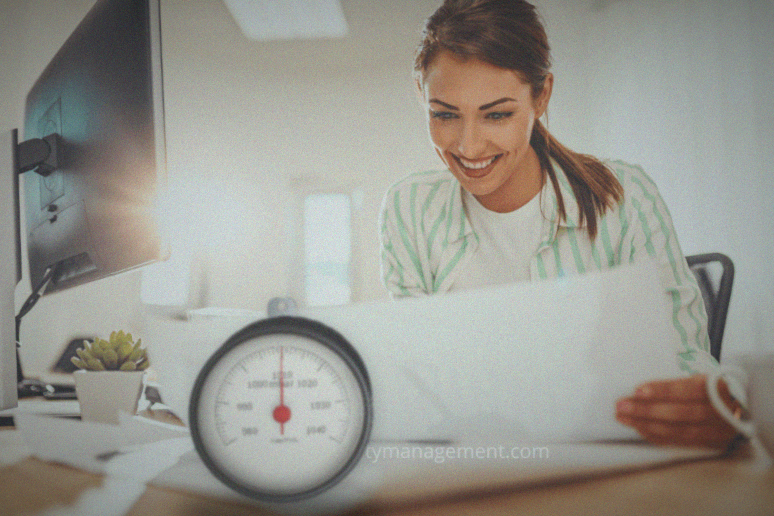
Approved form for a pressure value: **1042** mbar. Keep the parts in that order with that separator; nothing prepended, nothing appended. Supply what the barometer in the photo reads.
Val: **1010** mbar
